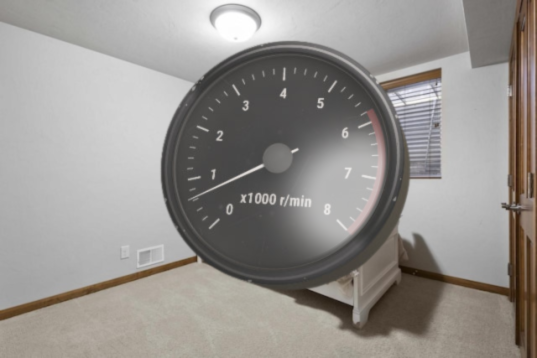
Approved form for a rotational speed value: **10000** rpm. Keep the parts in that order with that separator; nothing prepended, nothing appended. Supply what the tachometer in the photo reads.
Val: **600** rpm
